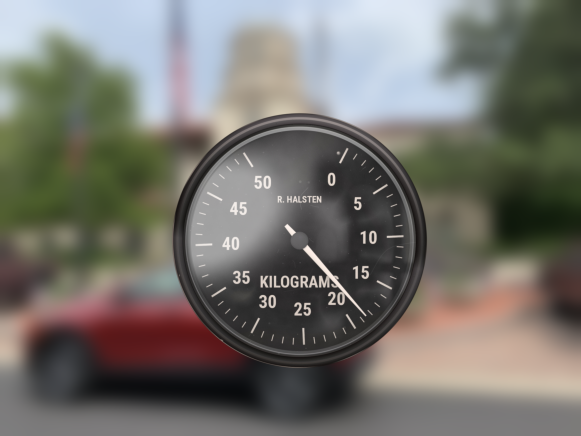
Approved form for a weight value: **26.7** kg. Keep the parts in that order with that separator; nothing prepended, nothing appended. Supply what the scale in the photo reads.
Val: **18.5** kg
